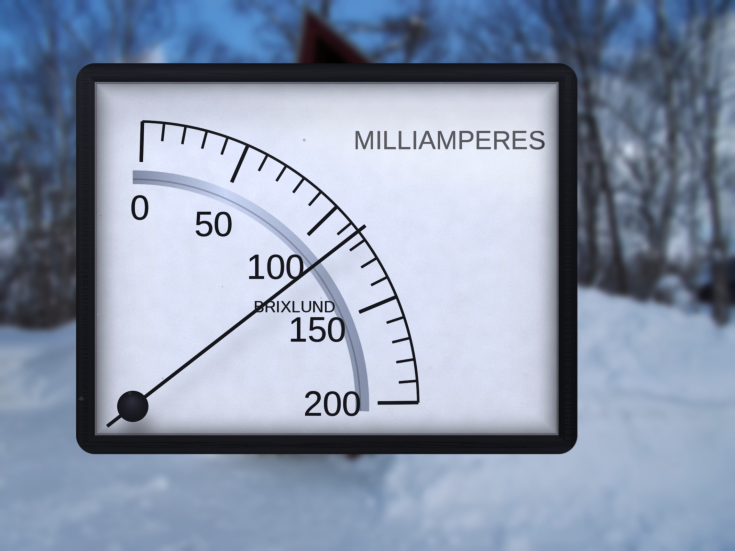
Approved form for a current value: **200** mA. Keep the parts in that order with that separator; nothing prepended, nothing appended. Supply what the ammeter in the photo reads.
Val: **115** mA
